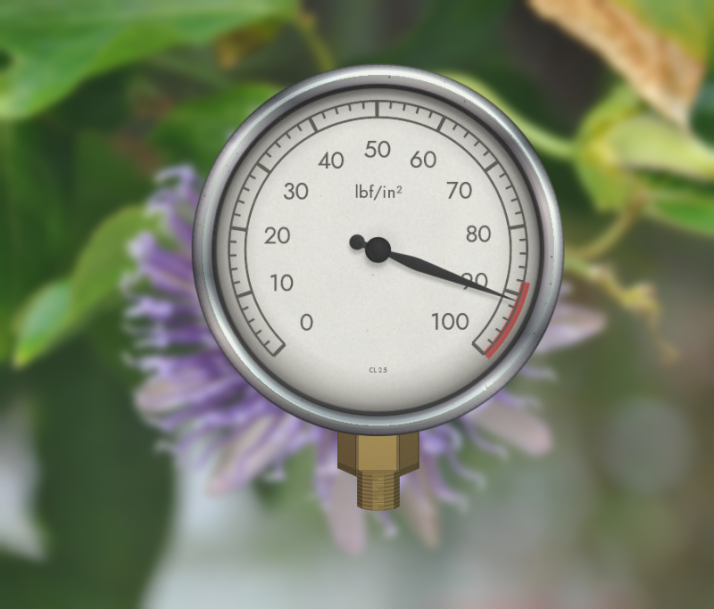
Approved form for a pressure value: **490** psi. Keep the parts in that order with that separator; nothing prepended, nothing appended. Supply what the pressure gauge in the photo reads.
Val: **91** psi
